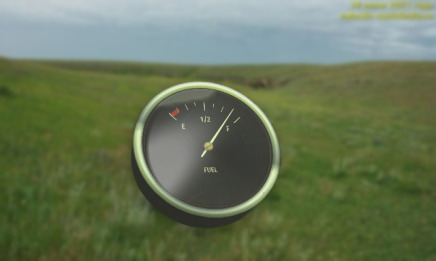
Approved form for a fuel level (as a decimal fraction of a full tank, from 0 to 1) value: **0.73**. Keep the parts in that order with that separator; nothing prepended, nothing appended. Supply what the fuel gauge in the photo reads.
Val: **0.875**
